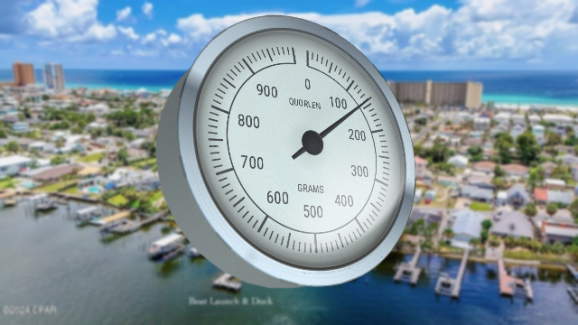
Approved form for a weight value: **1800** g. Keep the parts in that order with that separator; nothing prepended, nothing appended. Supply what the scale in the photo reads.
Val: **140** g
